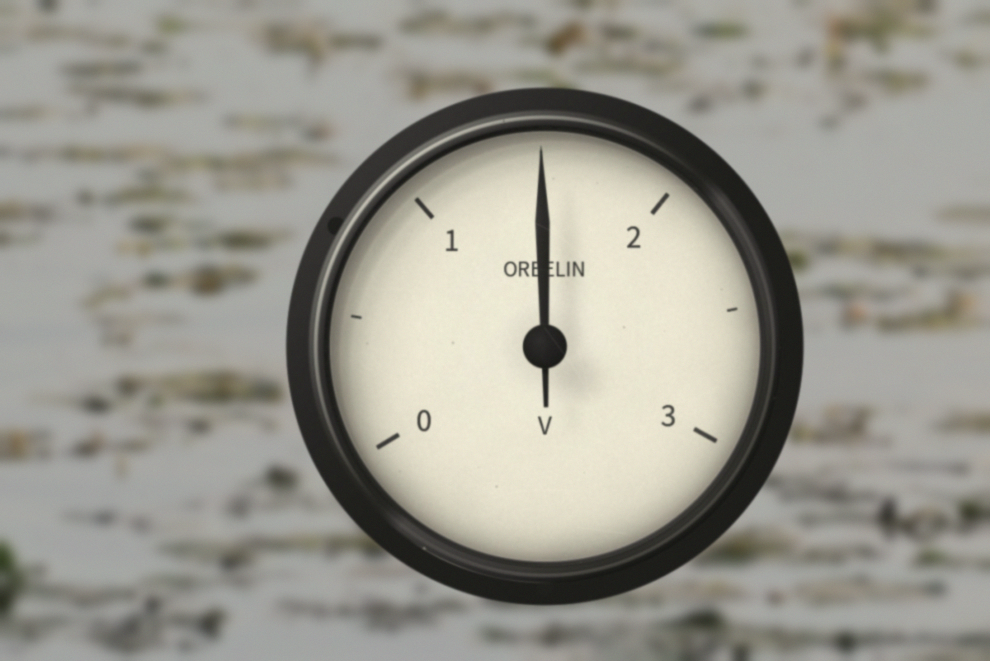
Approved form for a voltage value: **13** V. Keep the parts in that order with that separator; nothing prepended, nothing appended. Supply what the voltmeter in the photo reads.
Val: **1.5** V
